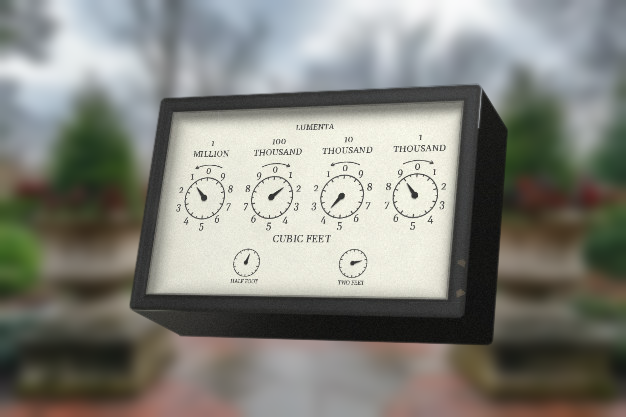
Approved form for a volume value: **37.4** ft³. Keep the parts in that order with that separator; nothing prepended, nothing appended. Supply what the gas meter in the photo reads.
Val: **113900** ft³
